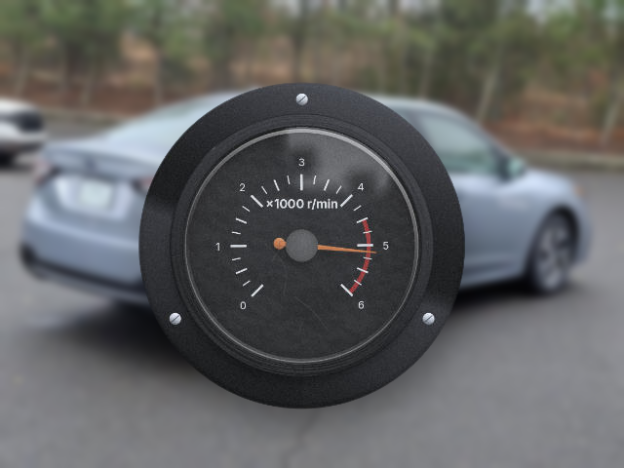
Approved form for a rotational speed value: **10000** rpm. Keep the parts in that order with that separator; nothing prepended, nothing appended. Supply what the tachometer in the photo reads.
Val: **5125** rpm
